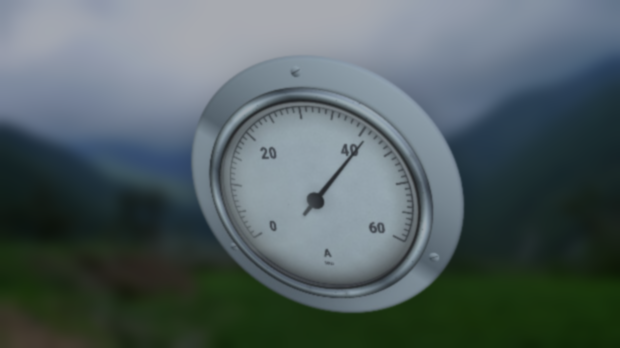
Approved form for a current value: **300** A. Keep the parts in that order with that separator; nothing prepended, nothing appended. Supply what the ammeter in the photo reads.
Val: **41** A
